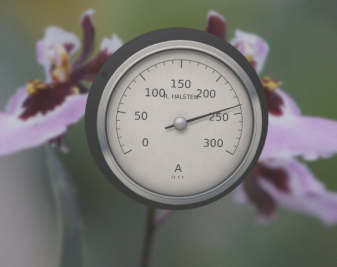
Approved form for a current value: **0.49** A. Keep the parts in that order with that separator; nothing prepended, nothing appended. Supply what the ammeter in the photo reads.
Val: **240** A
